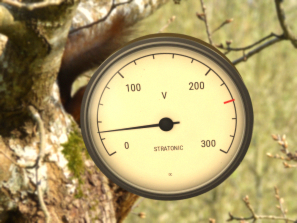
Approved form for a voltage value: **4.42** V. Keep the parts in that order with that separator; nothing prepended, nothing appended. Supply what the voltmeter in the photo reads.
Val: **30** V
